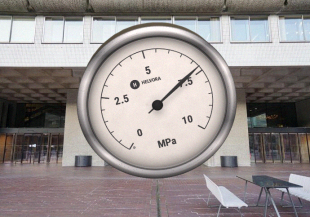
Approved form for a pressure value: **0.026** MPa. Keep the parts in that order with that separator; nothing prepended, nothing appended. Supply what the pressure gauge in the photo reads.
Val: **7.25** MPa
